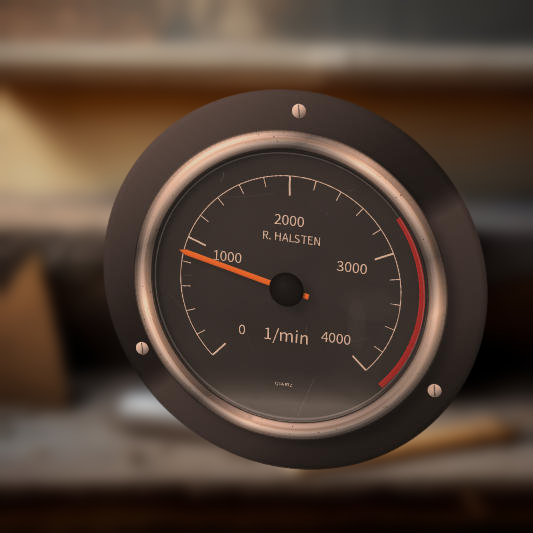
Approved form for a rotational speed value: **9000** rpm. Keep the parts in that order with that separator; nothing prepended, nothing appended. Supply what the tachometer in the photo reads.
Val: **900** rpm
